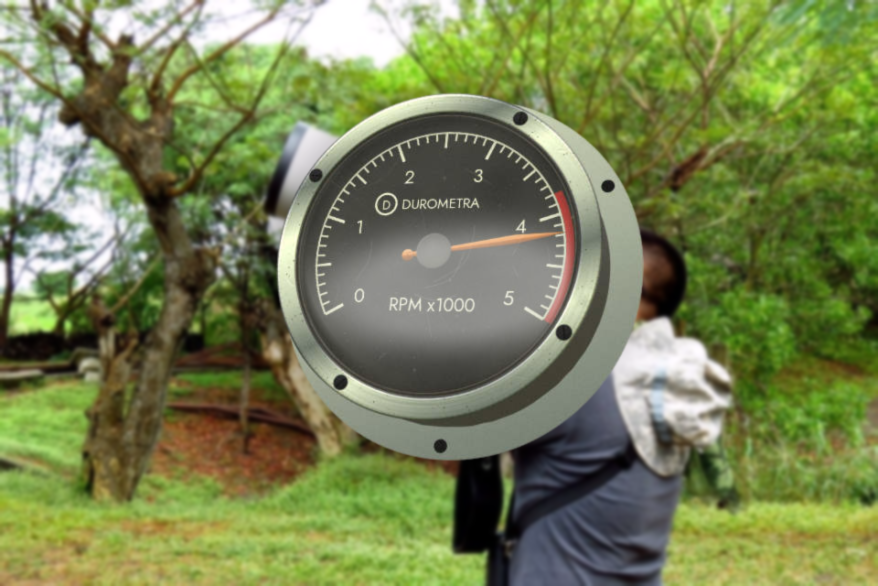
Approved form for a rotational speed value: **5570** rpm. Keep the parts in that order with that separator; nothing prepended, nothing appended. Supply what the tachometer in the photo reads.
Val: **4200** rpm
